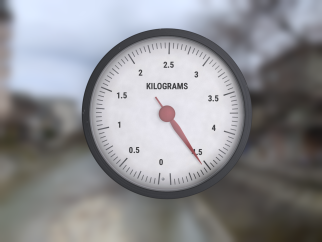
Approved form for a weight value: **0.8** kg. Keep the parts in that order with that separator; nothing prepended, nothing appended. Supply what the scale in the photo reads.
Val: **4.55** kg
